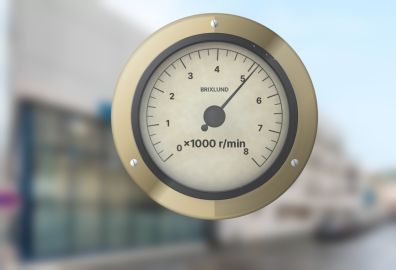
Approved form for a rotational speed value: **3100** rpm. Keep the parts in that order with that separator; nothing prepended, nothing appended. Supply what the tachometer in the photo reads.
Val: **5125** rpm
